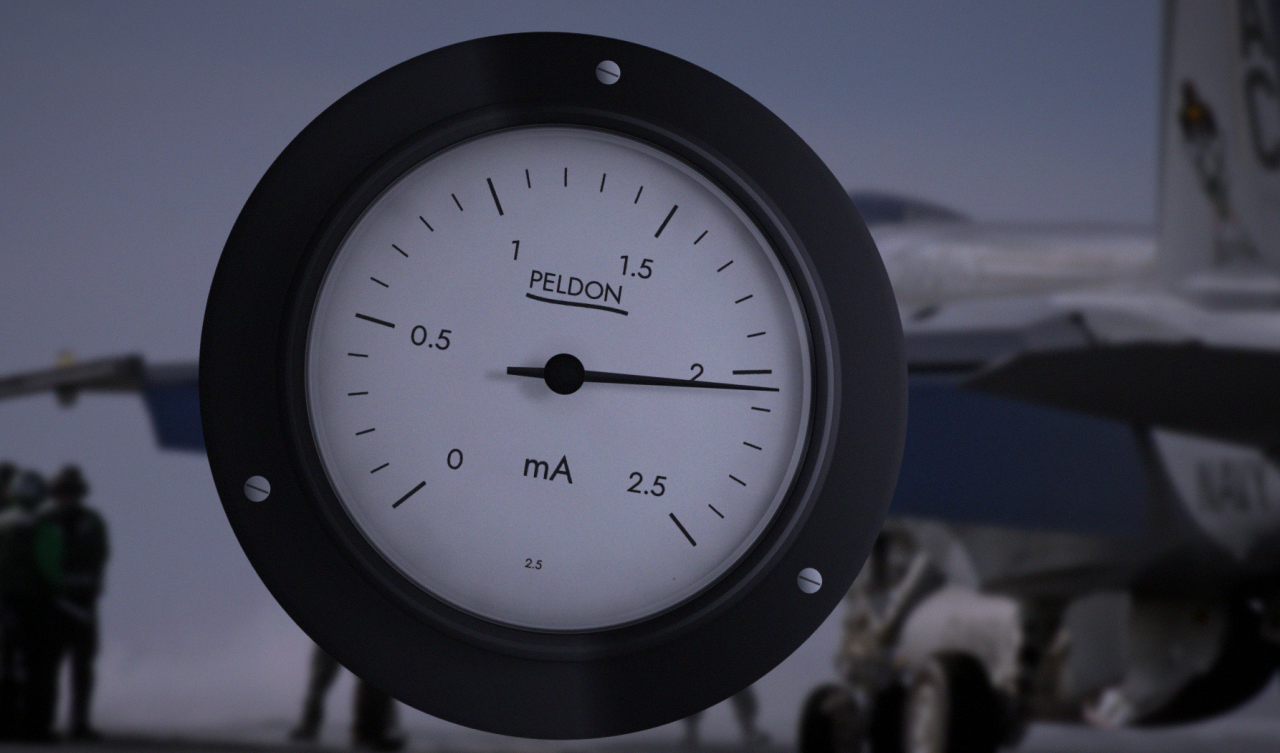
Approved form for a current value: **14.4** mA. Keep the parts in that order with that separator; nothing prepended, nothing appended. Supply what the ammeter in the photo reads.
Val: **2.05** mA
